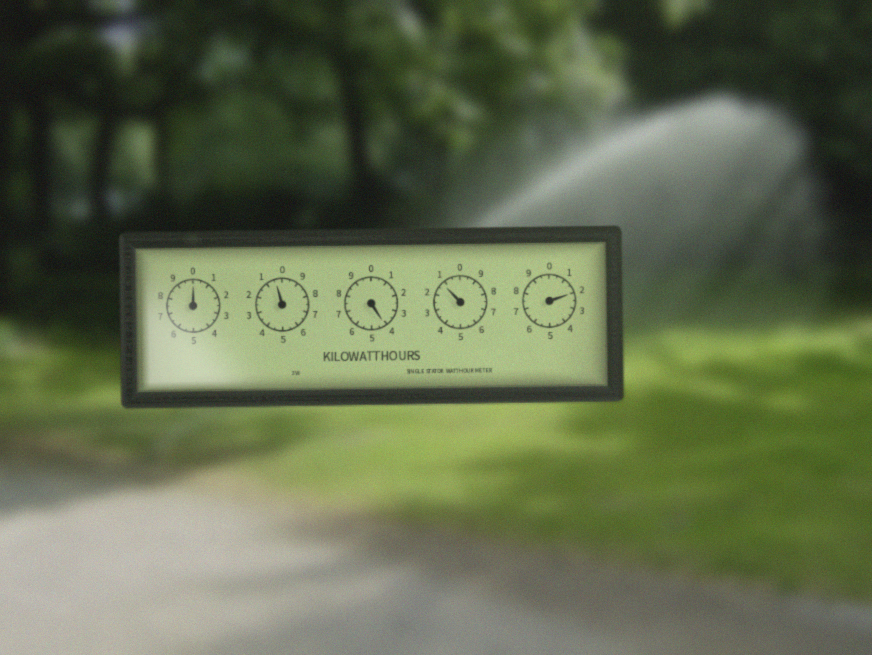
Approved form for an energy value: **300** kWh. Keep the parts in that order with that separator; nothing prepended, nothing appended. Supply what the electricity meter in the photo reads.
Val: **412** kWh
